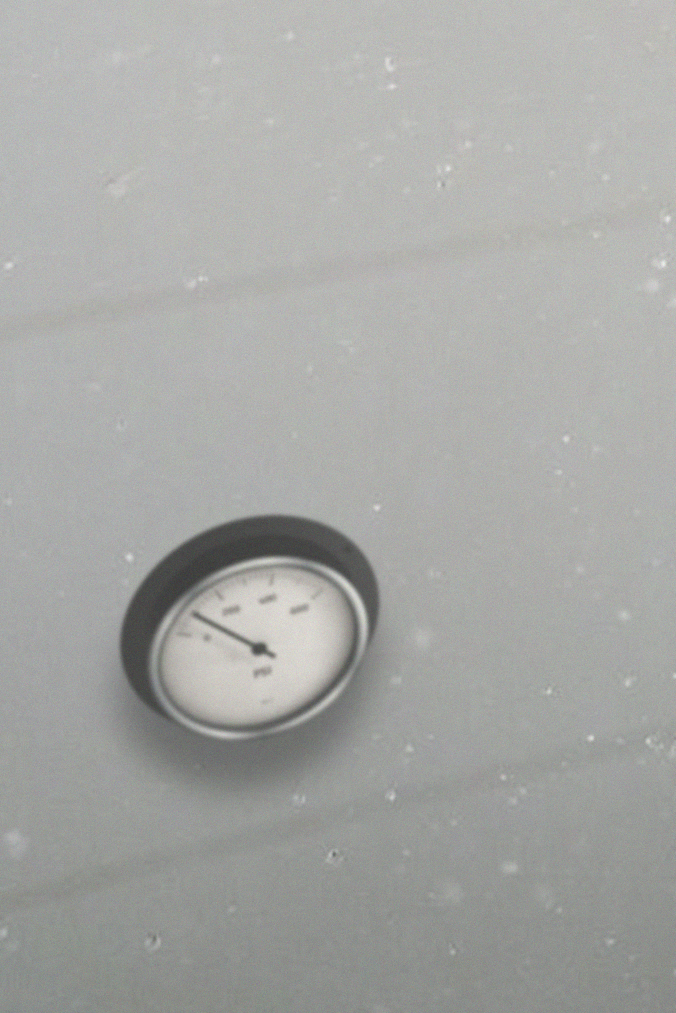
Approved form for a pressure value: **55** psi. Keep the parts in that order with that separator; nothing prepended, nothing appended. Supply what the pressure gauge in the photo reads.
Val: **100** psi
